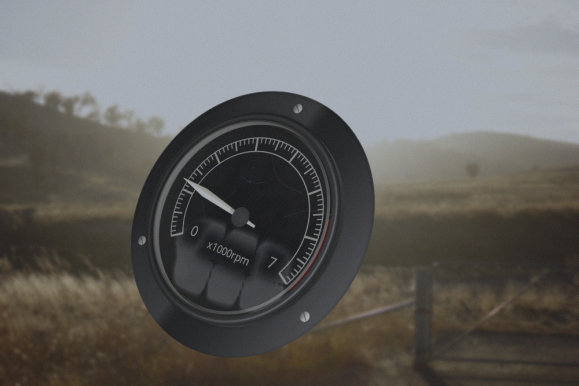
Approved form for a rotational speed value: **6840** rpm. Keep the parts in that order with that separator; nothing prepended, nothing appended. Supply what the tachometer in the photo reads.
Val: **1200** rpm
